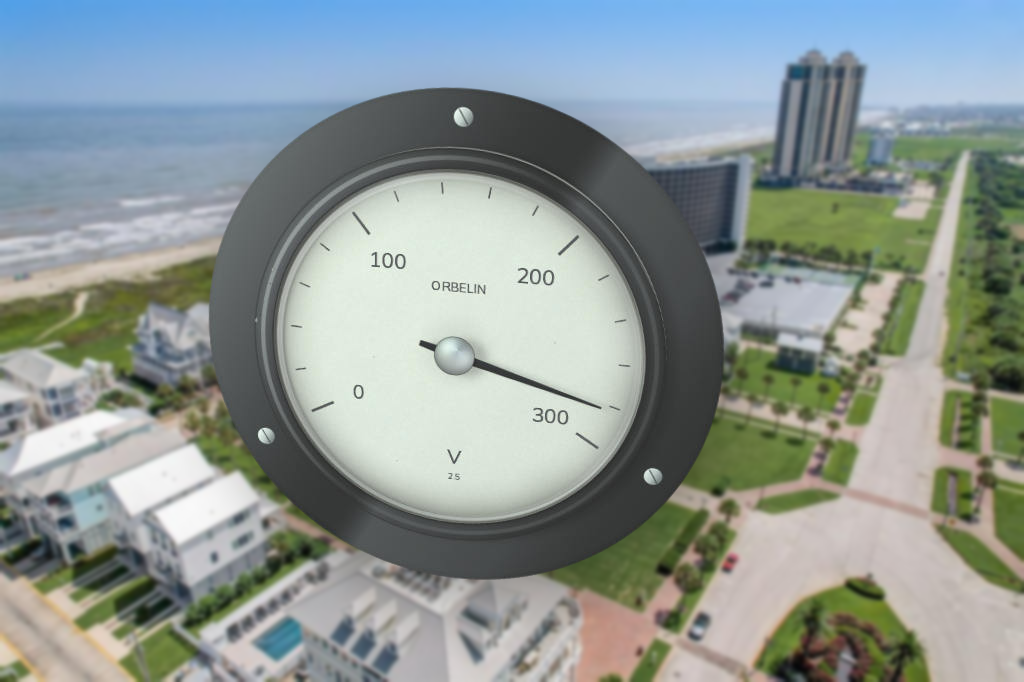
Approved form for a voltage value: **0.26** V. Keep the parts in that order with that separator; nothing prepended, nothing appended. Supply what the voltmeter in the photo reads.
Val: **280** V
